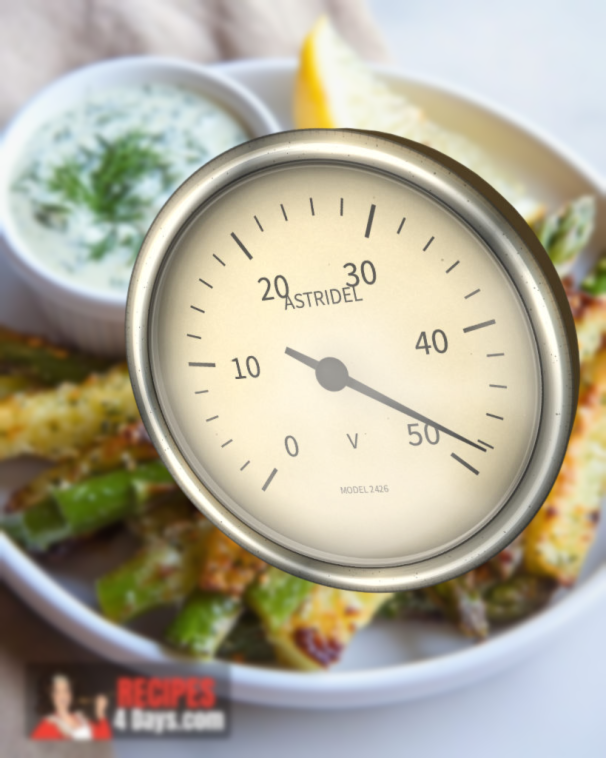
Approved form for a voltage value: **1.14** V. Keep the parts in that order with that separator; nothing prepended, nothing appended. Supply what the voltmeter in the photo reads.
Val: **48** V
